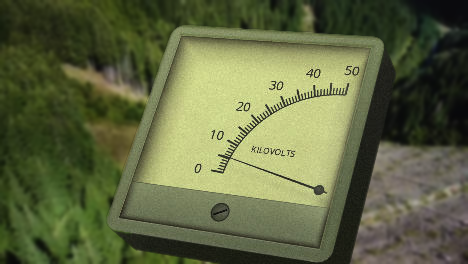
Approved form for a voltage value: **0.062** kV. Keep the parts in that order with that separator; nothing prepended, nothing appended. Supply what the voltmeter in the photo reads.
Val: **5** kV
